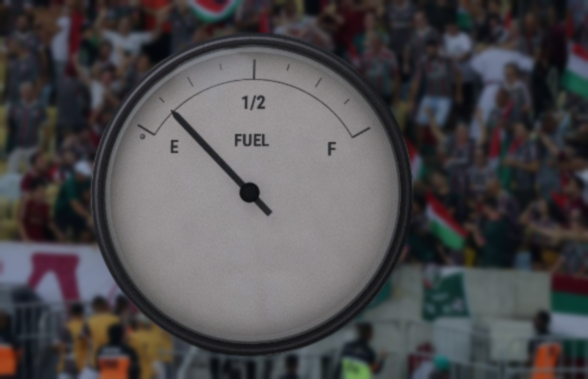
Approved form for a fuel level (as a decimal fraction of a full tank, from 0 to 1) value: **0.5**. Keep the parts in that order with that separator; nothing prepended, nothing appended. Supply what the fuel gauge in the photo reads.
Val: **0.125**
